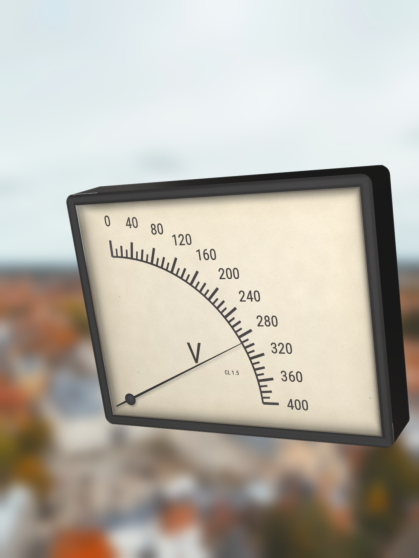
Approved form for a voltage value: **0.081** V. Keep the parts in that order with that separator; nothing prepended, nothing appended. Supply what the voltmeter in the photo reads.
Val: **290** V
